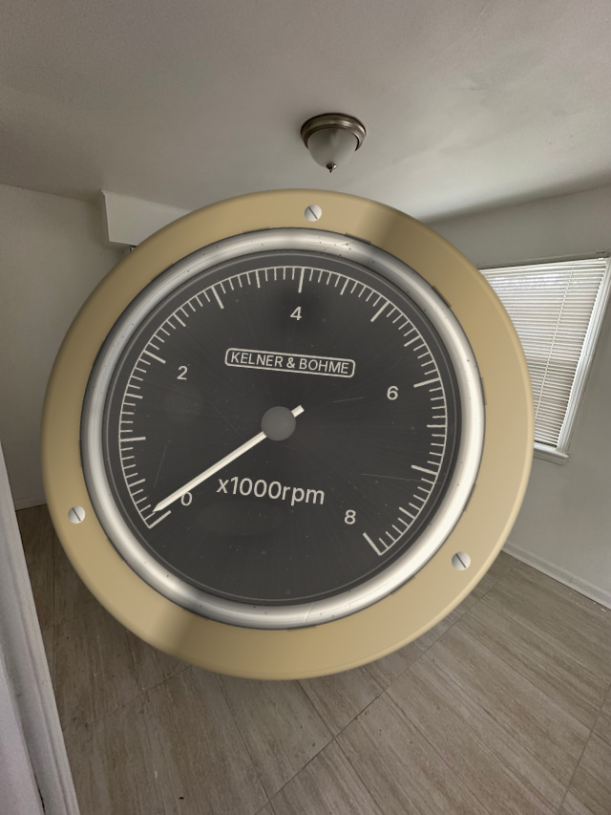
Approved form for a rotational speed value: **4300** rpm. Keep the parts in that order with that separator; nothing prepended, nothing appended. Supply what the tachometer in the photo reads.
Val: **100** rpm
